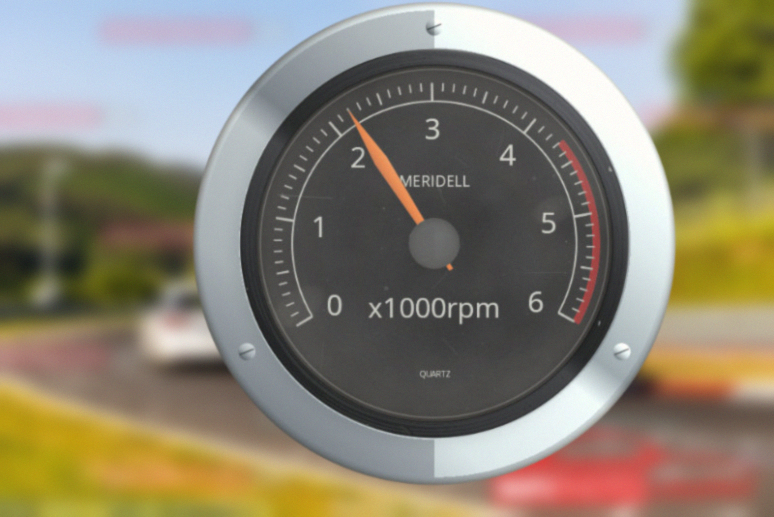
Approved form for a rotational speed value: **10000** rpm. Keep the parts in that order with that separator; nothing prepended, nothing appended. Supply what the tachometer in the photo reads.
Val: **2200** rpm
